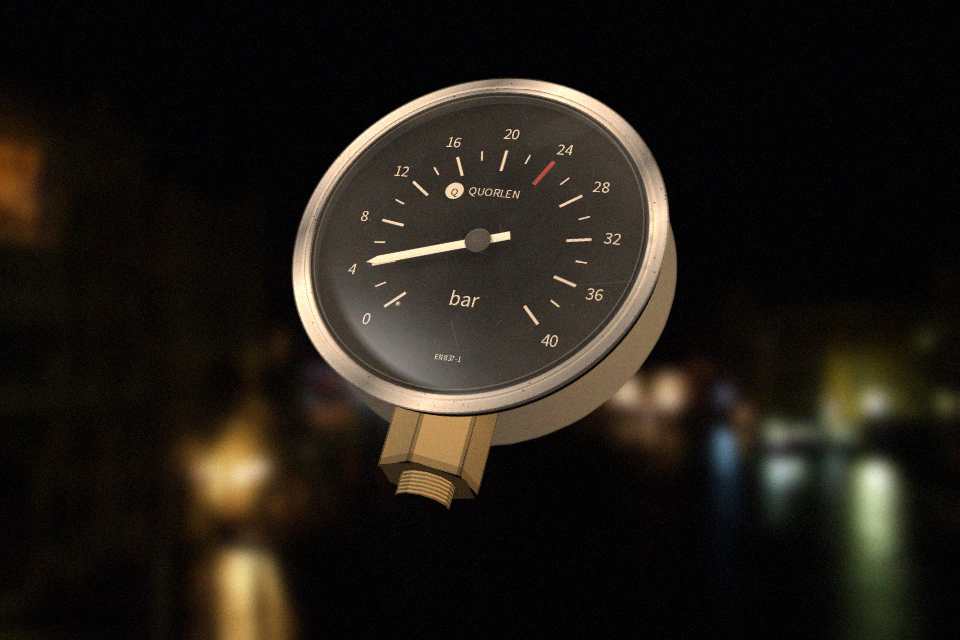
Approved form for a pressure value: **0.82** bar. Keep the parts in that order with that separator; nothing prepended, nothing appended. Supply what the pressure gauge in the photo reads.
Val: **4** bar
